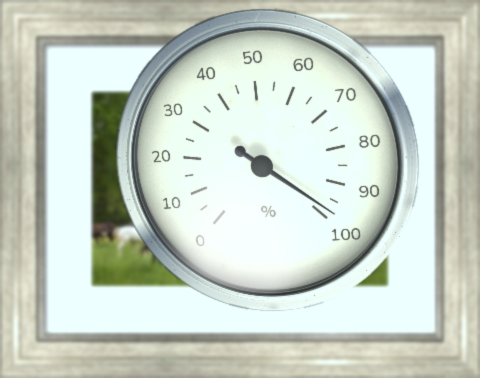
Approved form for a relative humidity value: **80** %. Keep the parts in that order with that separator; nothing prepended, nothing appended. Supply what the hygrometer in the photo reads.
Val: **97.5** %
